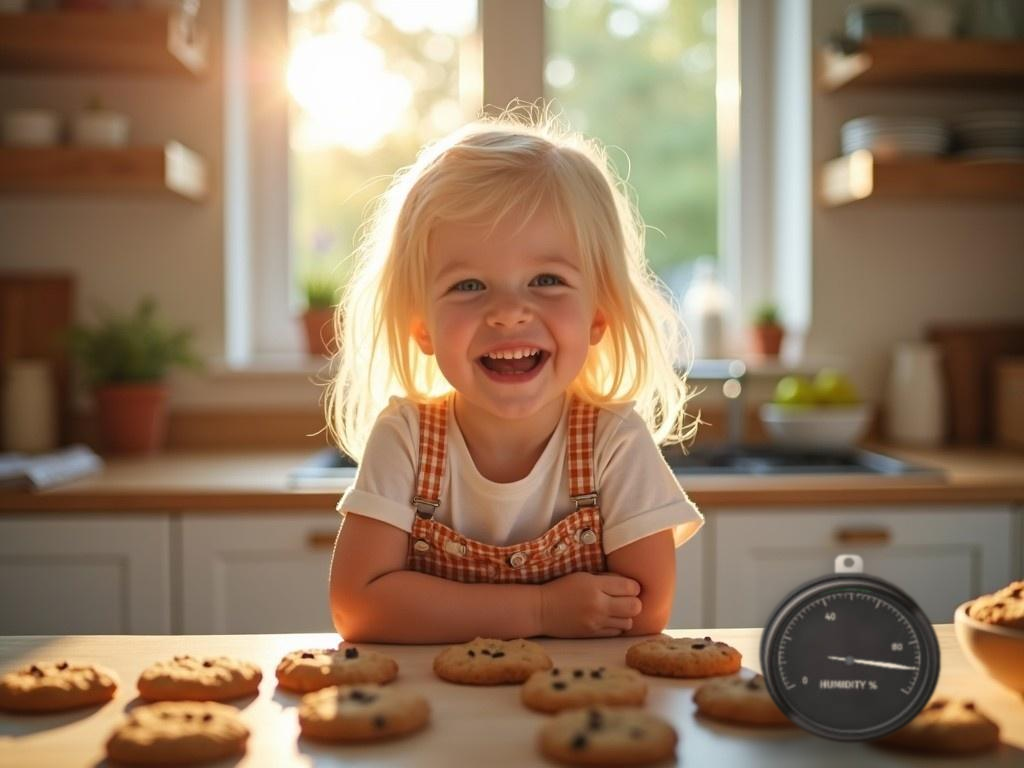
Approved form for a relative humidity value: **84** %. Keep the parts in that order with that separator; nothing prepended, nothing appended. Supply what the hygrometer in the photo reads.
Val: **90** %
